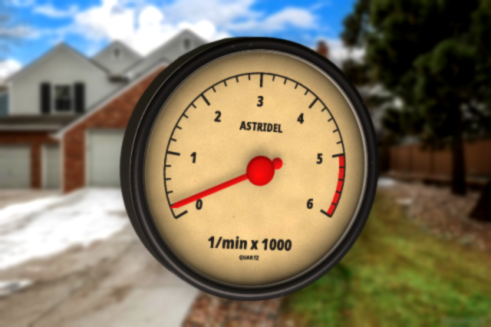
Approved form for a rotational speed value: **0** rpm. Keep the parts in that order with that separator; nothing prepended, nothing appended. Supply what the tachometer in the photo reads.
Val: **200** rpm
